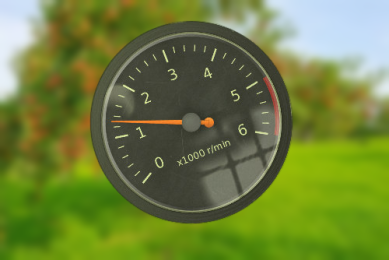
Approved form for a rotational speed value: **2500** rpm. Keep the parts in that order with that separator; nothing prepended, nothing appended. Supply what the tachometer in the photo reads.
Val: **1300** rpm
